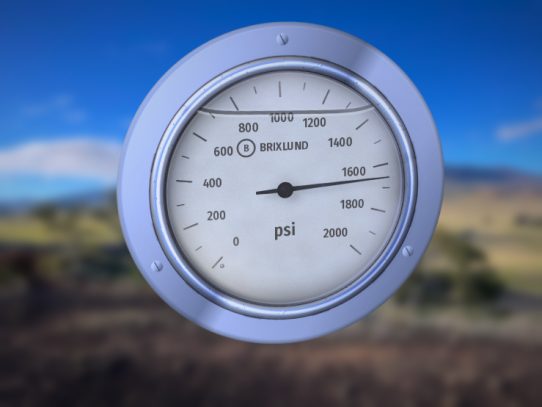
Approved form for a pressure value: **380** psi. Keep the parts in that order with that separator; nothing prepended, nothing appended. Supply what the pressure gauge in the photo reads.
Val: **1650** psi
